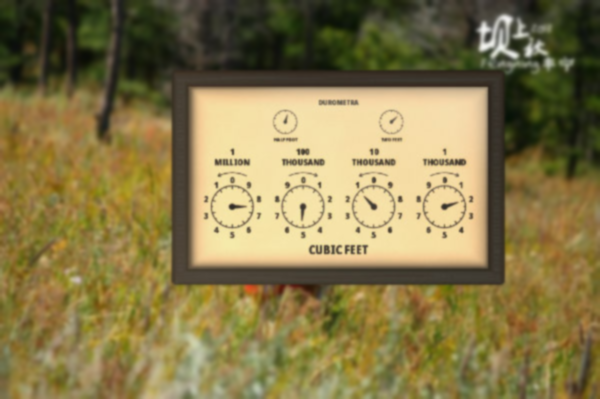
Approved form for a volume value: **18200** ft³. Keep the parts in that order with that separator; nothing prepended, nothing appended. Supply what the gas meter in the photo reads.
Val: **751200** ft³
